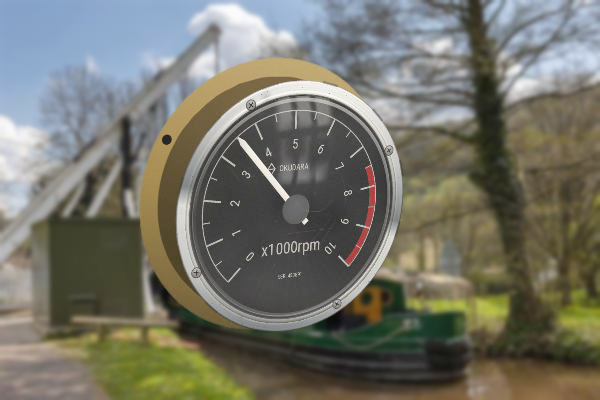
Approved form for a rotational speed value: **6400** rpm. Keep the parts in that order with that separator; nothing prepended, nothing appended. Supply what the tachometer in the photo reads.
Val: **3500** rpm
